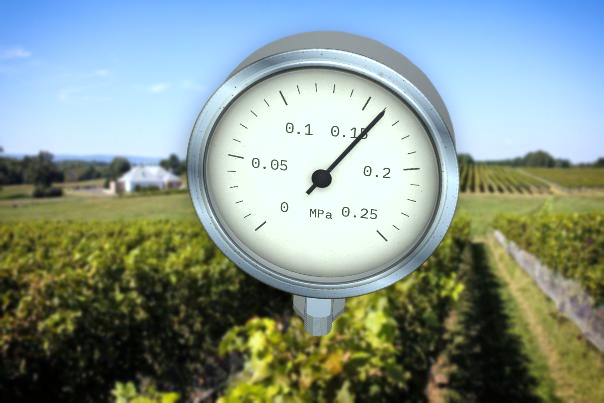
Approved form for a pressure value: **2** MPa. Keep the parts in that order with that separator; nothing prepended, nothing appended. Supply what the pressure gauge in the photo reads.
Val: **0.16** MPa
